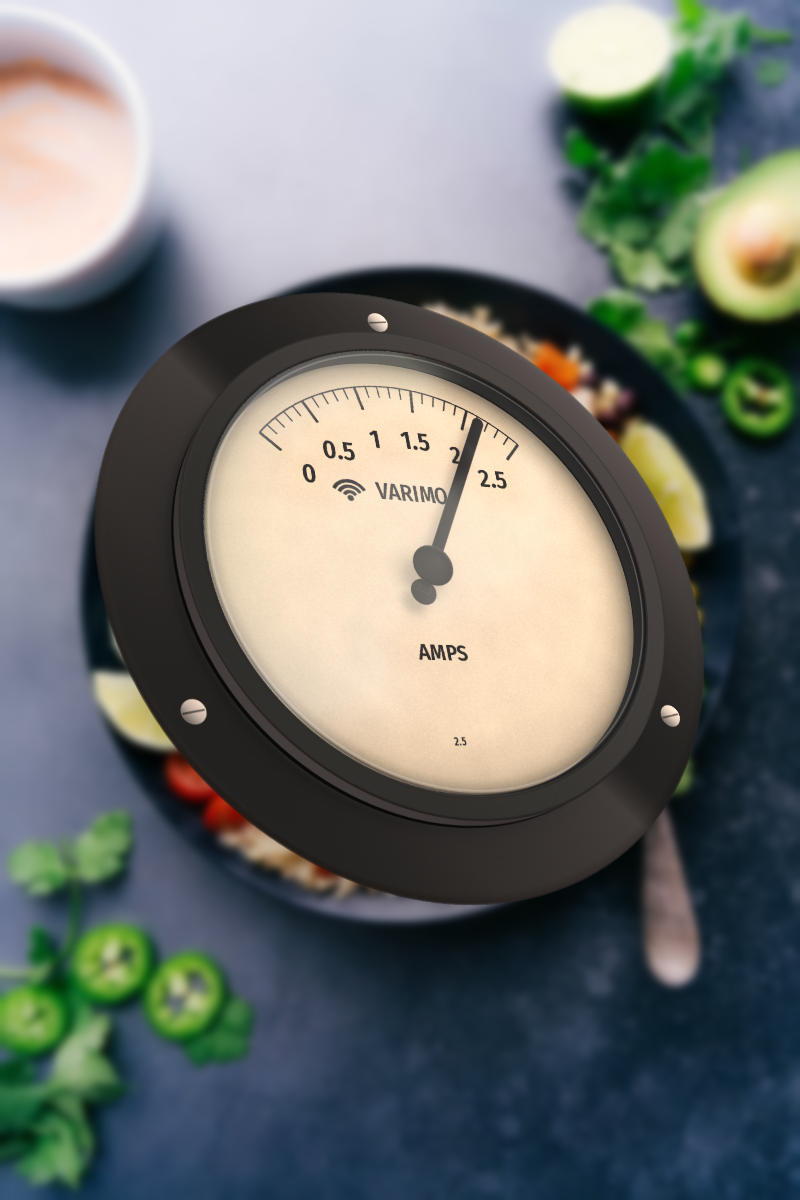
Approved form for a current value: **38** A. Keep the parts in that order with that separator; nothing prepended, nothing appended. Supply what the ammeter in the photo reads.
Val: **2.1** A
